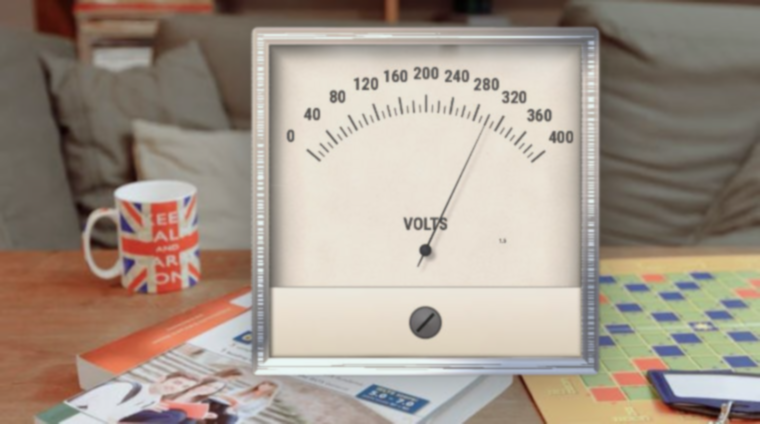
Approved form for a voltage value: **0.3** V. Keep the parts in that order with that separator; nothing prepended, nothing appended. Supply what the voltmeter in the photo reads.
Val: **300** V
